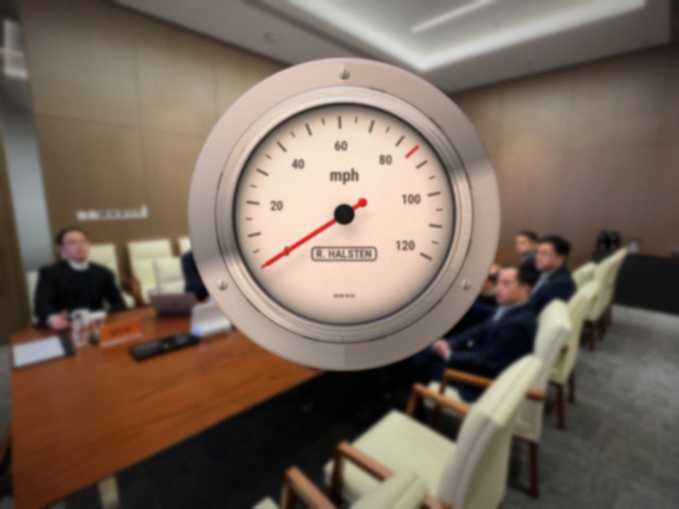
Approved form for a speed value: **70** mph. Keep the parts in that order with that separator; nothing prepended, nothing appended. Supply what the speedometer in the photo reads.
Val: **0** mph
